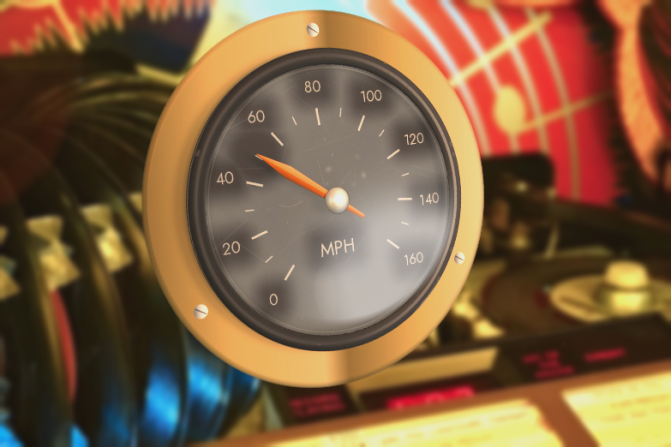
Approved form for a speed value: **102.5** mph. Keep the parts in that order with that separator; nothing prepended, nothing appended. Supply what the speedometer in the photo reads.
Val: **50** mph
